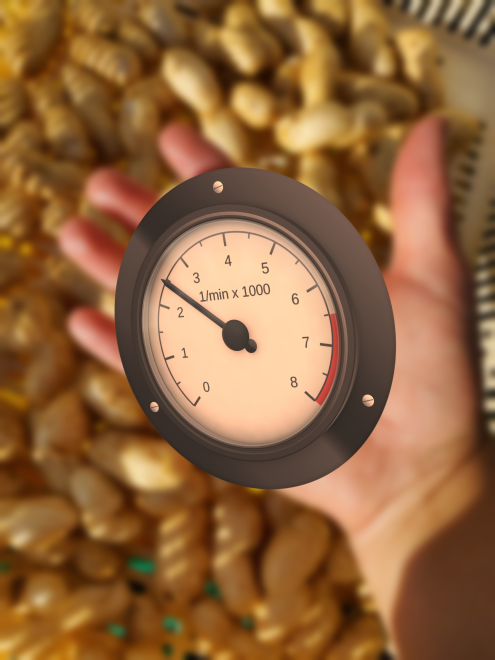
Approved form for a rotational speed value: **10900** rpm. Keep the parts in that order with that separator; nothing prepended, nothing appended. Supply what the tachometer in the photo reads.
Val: **2500** rpm
